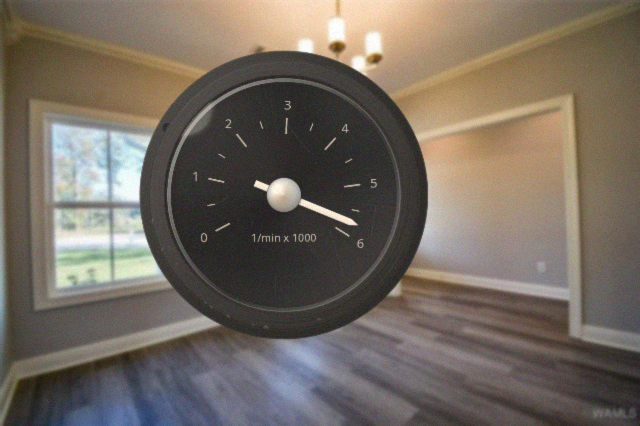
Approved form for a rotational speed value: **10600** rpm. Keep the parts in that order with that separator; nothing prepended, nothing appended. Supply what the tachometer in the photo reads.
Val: **5750** rpm
